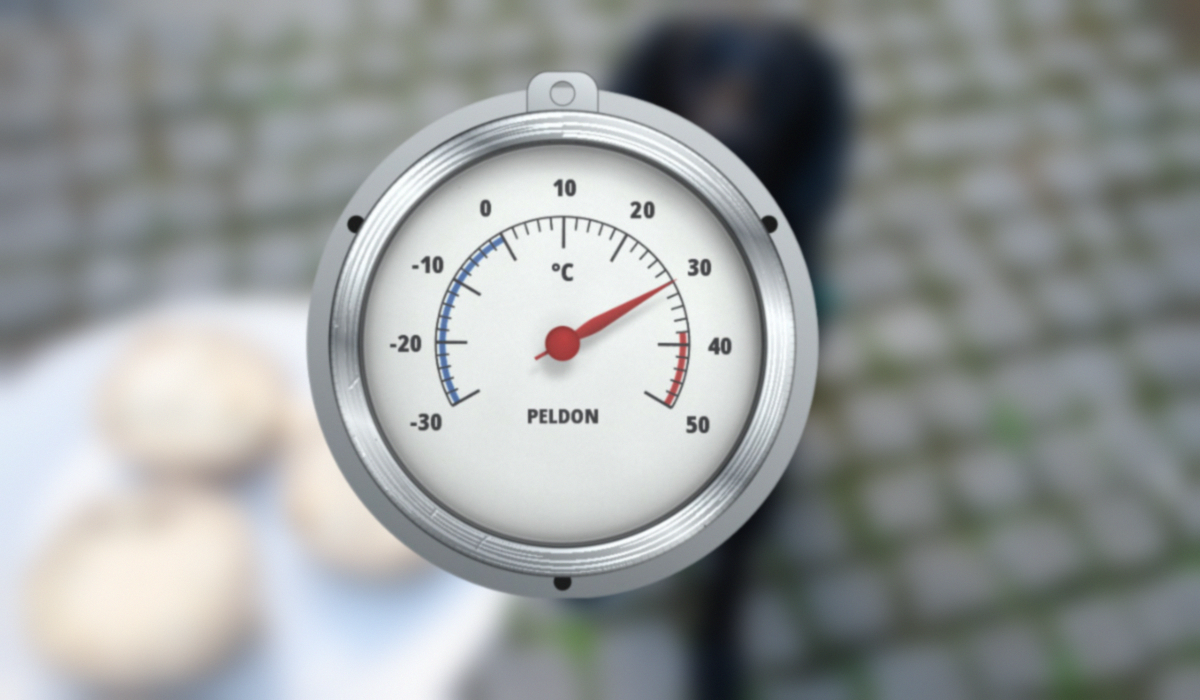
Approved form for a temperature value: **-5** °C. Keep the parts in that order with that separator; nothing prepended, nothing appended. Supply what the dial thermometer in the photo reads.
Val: **30** °C
